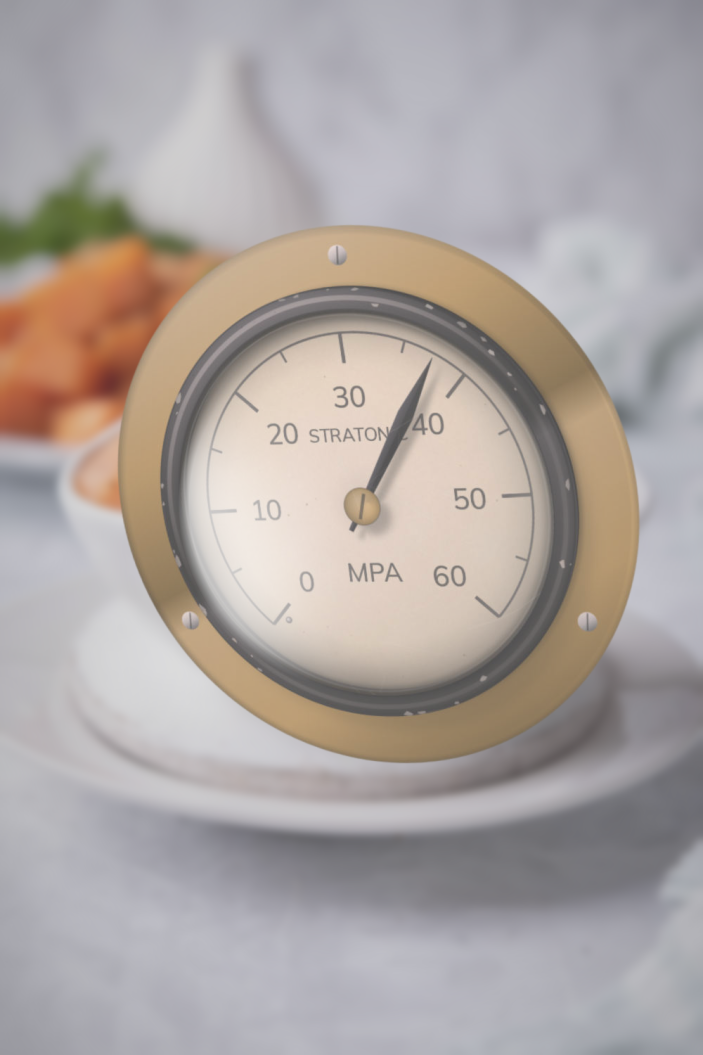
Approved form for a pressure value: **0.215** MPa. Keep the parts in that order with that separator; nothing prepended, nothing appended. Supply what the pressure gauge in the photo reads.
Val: **37.5** MPa
